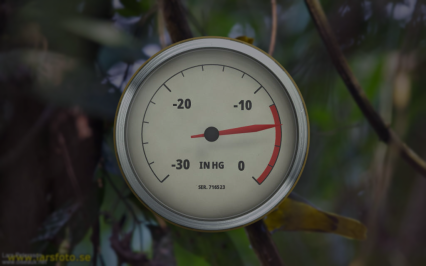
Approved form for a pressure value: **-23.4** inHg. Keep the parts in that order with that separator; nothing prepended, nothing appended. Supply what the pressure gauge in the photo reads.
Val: **-6** inHg
